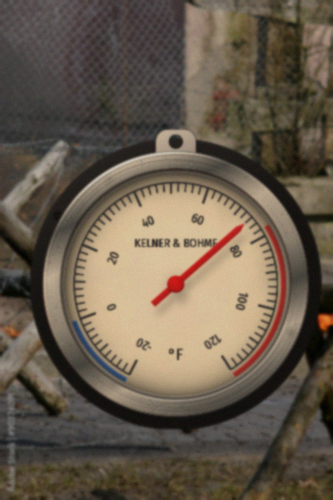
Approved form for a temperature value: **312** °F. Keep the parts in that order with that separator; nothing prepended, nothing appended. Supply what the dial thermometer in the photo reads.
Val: **74** °F
